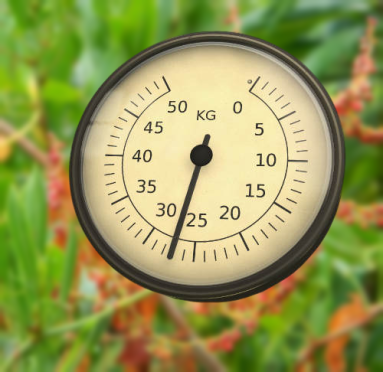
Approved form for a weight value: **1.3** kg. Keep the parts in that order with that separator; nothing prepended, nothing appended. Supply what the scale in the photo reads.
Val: **27** kg
